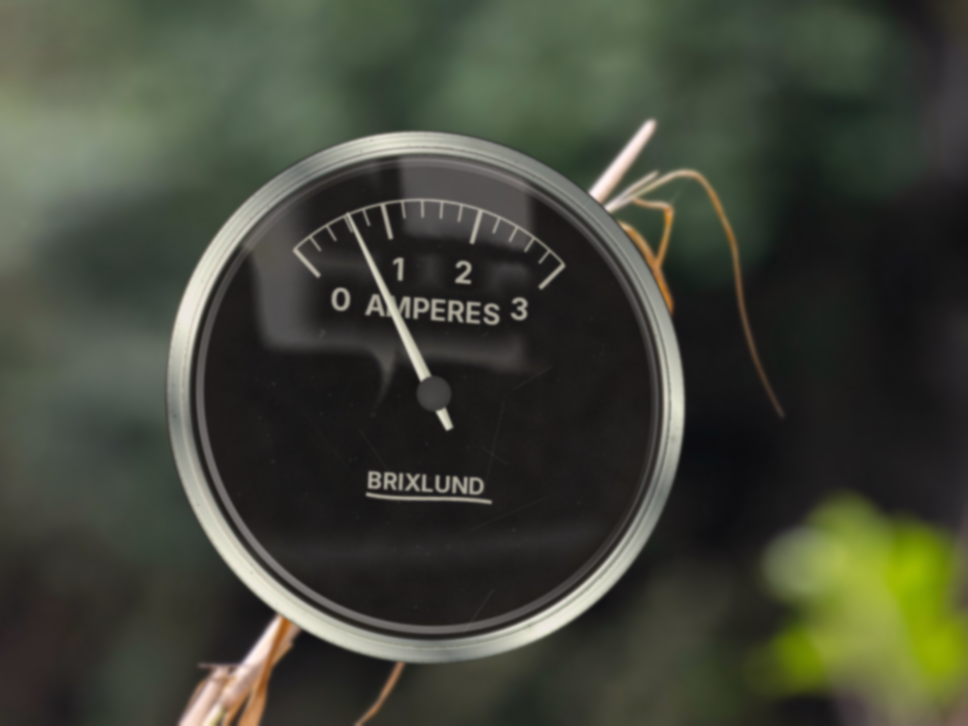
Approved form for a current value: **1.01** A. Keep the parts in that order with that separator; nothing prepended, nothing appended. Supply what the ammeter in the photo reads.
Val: **0.6** A
